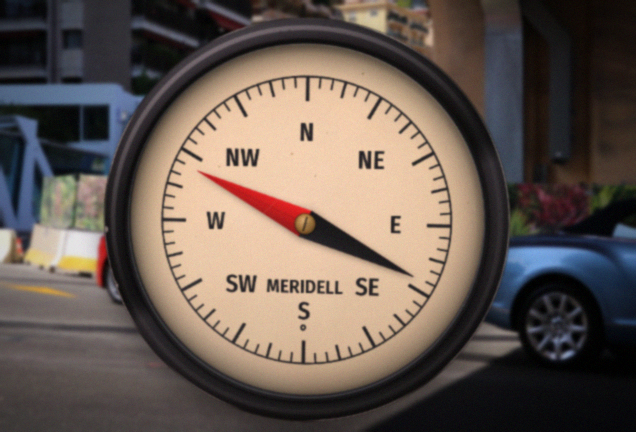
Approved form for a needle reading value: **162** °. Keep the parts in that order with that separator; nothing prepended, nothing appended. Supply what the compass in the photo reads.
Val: **295** °
